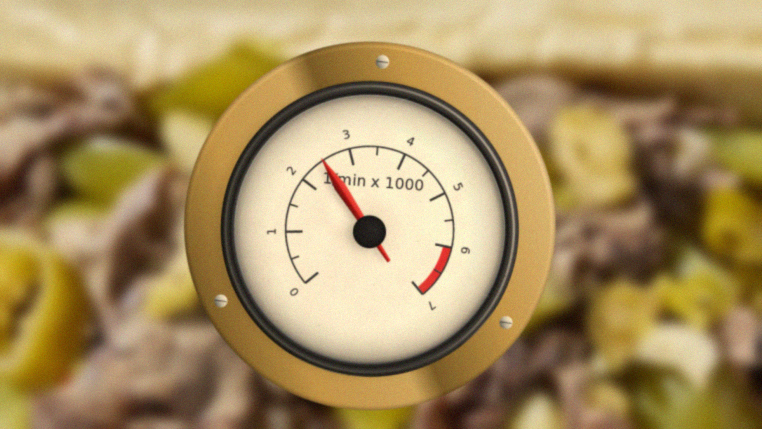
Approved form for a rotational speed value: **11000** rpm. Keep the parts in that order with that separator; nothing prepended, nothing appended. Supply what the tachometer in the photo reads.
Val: **2500** rpm
